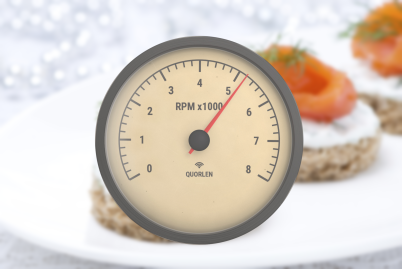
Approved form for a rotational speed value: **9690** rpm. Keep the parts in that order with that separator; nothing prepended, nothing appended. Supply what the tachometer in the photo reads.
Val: **5200** rpm
